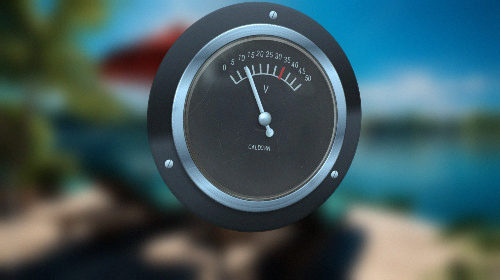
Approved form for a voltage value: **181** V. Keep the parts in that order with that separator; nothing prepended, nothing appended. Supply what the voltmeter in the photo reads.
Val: **10** V
